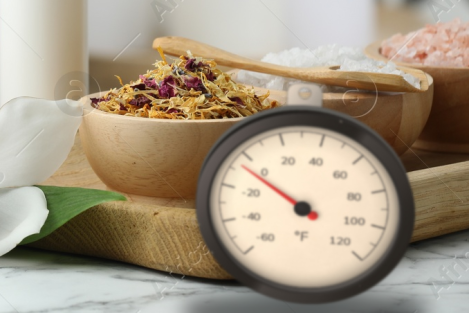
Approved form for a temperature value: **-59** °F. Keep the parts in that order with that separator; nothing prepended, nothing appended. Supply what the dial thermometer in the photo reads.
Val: **-5** °F
